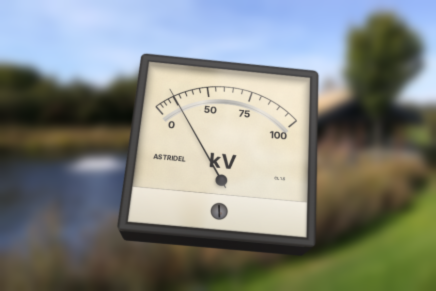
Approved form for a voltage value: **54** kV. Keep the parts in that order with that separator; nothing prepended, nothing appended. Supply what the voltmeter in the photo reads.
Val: **25** kV
